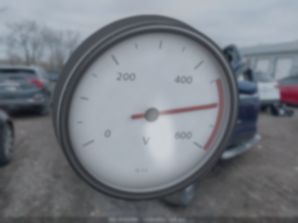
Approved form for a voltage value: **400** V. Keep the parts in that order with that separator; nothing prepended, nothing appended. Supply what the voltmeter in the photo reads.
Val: **500** V
